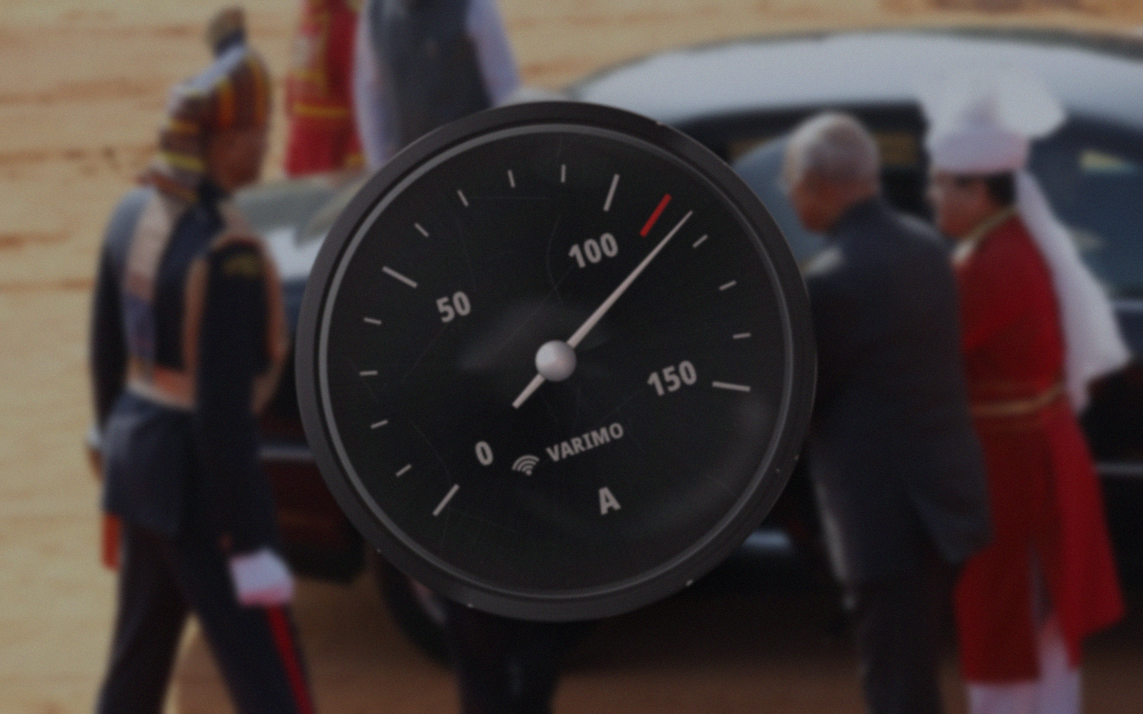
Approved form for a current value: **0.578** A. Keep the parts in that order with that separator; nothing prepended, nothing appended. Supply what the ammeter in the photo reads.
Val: **115** A
